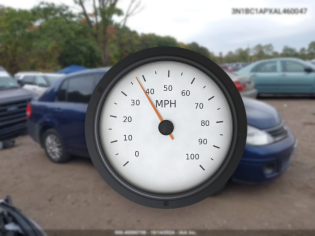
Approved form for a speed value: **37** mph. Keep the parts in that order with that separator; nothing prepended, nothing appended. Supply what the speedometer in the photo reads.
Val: **37.5** mph
